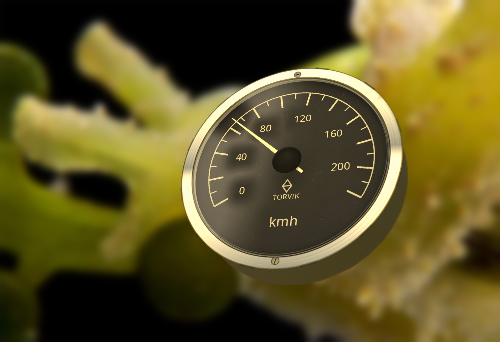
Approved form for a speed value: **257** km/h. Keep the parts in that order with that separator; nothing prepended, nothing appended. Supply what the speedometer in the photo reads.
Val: **65** km/h
